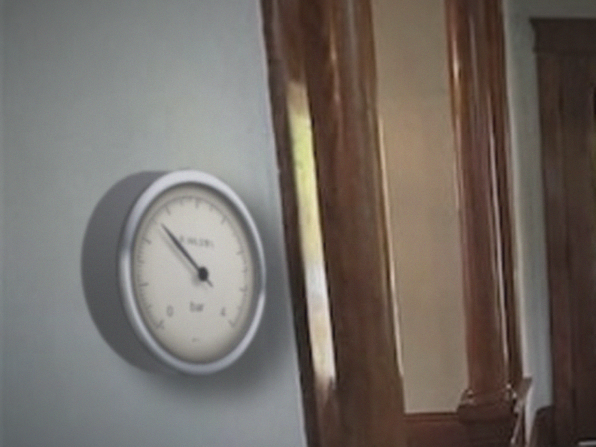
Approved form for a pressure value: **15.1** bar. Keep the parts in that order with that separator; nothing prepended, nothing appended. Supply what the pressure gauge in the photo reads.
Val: **1.25** bar
